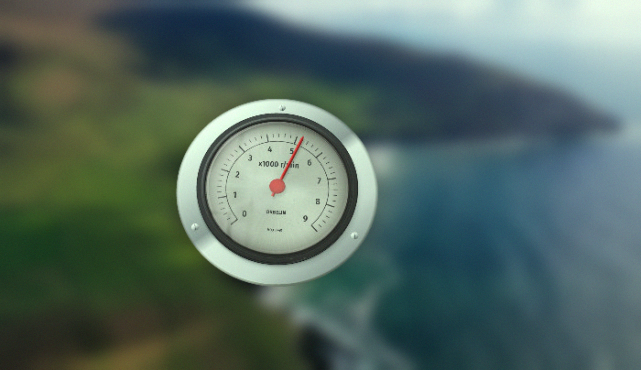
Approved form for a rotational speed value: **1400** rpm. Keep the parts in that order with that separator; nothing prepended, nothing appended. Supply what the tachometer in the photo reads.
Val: **5200** rpm
